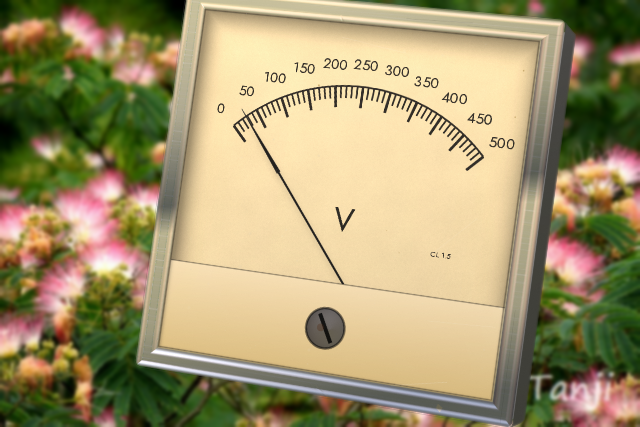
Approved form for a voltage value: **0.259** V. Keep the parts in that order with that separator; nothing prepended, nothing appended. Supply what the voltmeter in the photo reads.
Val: **30** V
